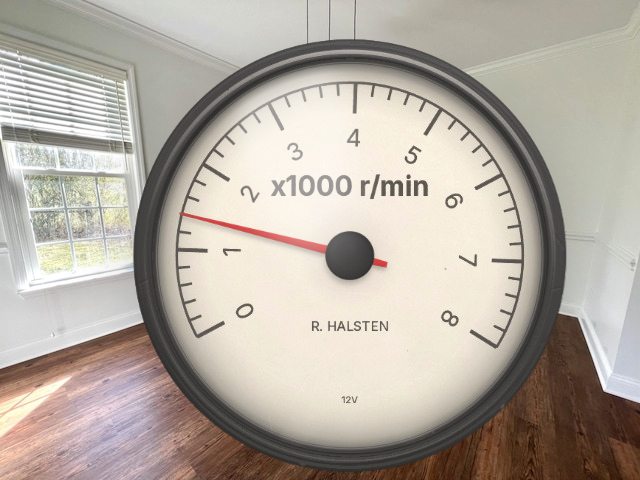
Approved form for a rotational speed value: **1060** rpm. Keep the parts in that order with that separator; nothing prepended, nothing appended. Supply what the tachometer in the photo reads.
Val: **1400** rpm
